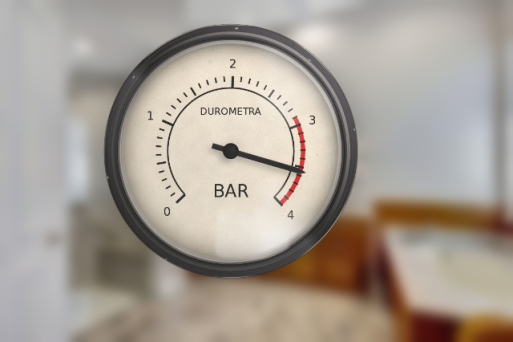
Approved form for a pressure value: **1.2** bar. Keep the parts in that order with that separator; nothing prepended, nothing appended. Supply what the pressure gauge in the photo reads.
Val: **3.55** bar
